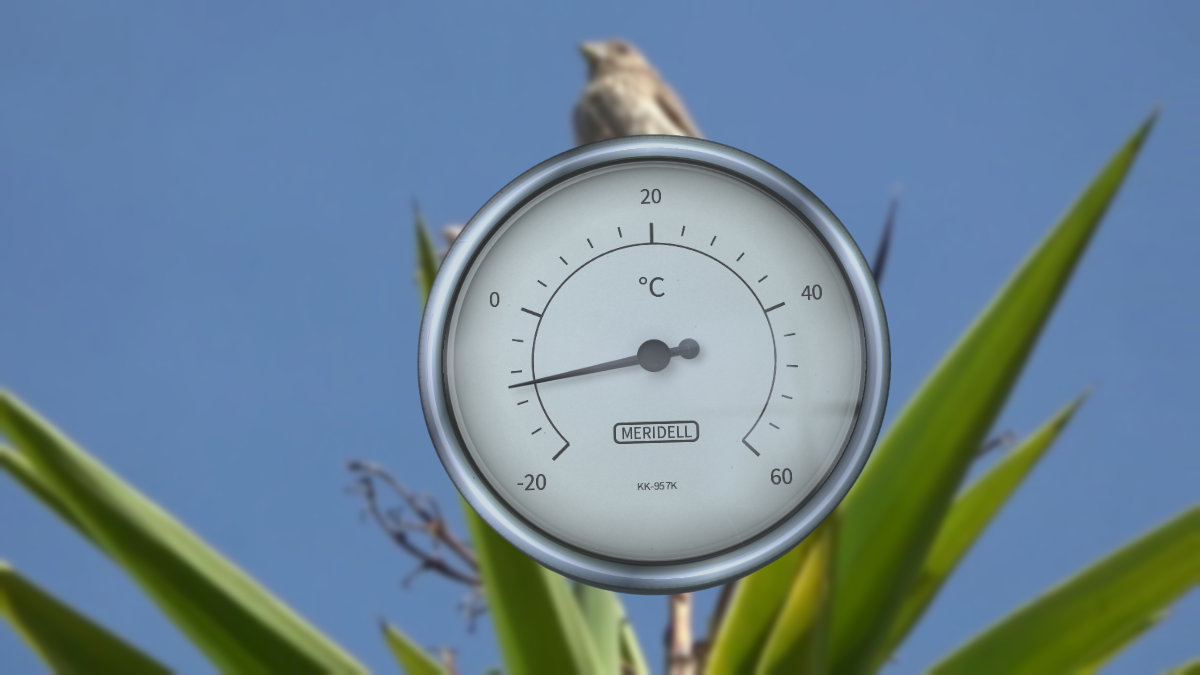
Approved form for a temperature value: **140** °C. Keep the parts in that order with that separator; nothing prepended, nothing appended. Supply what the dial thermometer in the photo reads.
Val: **-10** °C
